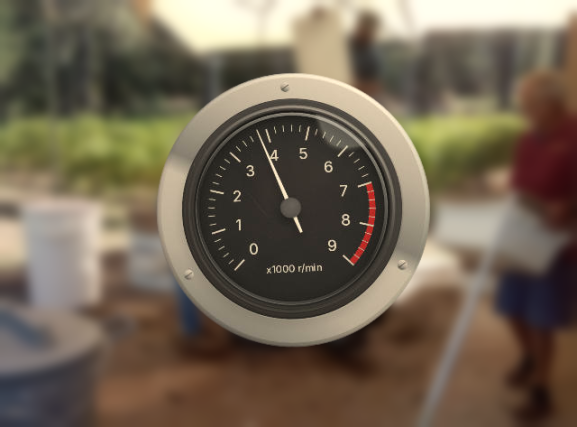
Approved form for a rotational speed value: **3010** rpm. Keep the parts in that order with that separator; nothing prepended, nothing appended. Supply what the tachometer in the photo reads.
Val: **3800** rpm
